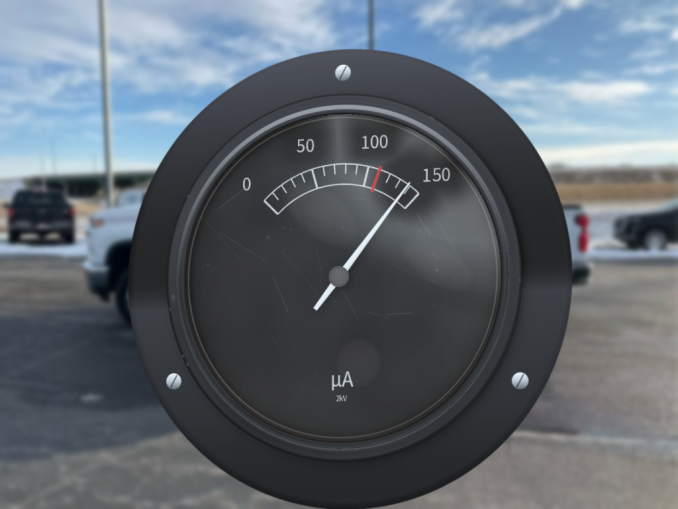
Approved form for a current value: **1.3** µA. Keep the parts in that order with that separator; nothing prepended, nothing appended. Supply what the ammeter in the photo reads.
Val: **140** µA
